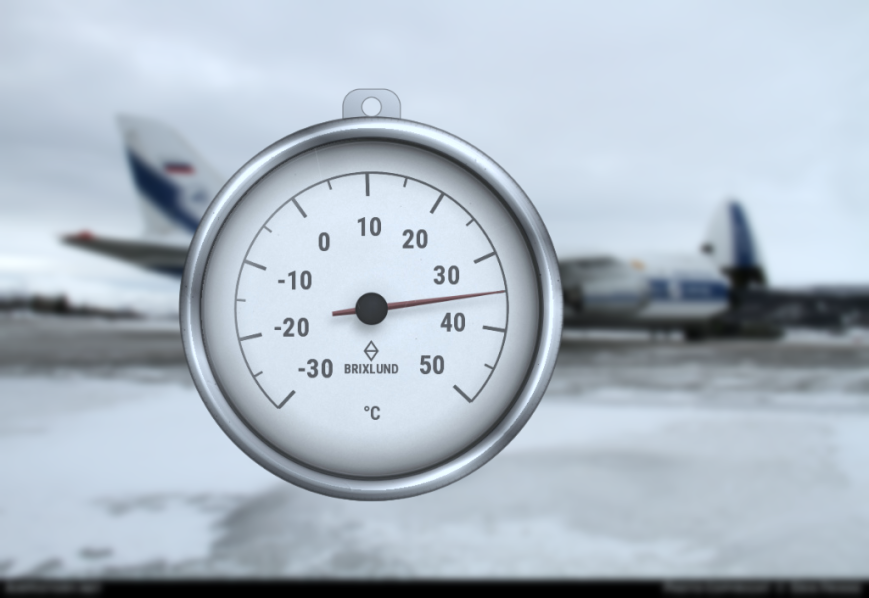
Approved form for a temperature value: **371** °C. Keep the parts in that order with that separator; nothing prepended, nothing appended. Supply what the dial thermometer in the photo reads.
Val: **35** °C
